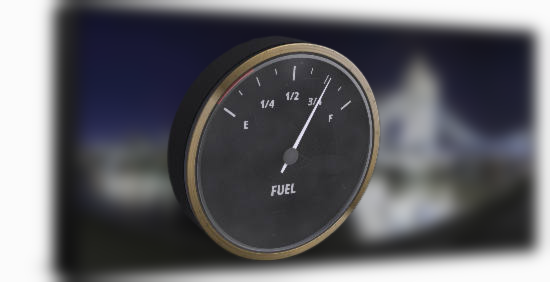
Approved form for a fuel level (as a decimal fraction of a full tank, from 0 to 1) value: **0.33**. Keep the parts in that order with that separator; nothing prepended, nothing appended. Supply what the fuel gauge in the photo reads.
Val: **0.75**
